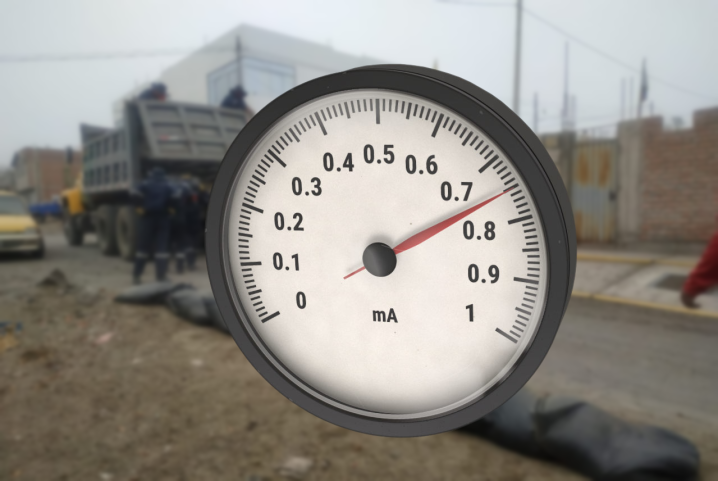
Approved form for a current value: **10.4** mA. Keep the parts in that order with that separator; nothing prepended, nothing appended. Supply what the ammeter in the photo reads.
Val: **0.75** mA
